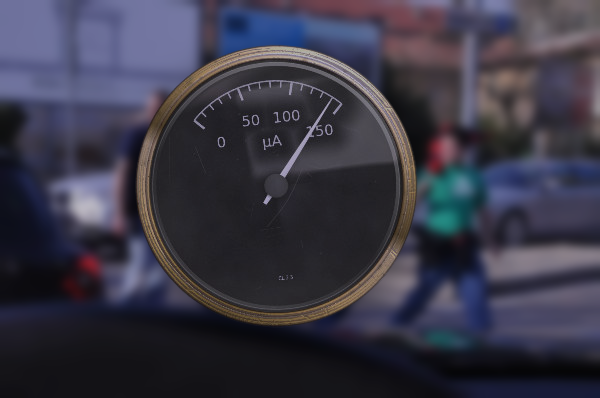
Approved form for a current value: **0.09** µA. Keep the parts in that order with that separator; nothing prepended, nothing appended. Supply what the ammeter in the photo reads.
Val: **140** µA
